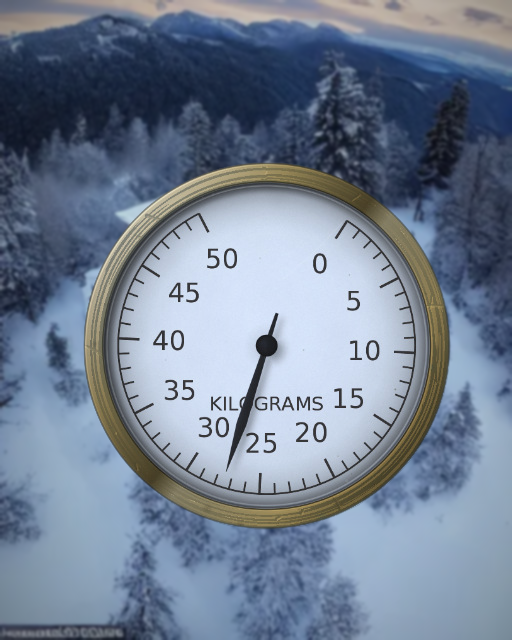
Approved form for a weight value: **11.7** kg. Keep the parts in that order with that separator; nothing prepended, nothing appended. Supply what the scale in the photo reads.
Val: **27.5** kg
